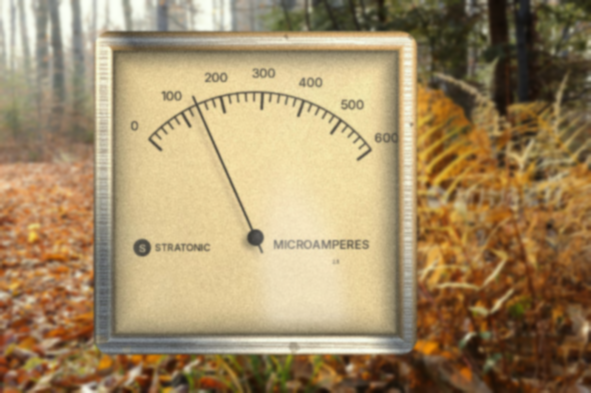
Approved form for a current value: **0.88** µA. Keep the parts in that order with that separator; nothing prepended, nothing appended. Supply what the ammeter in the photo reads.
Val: **140** µA
